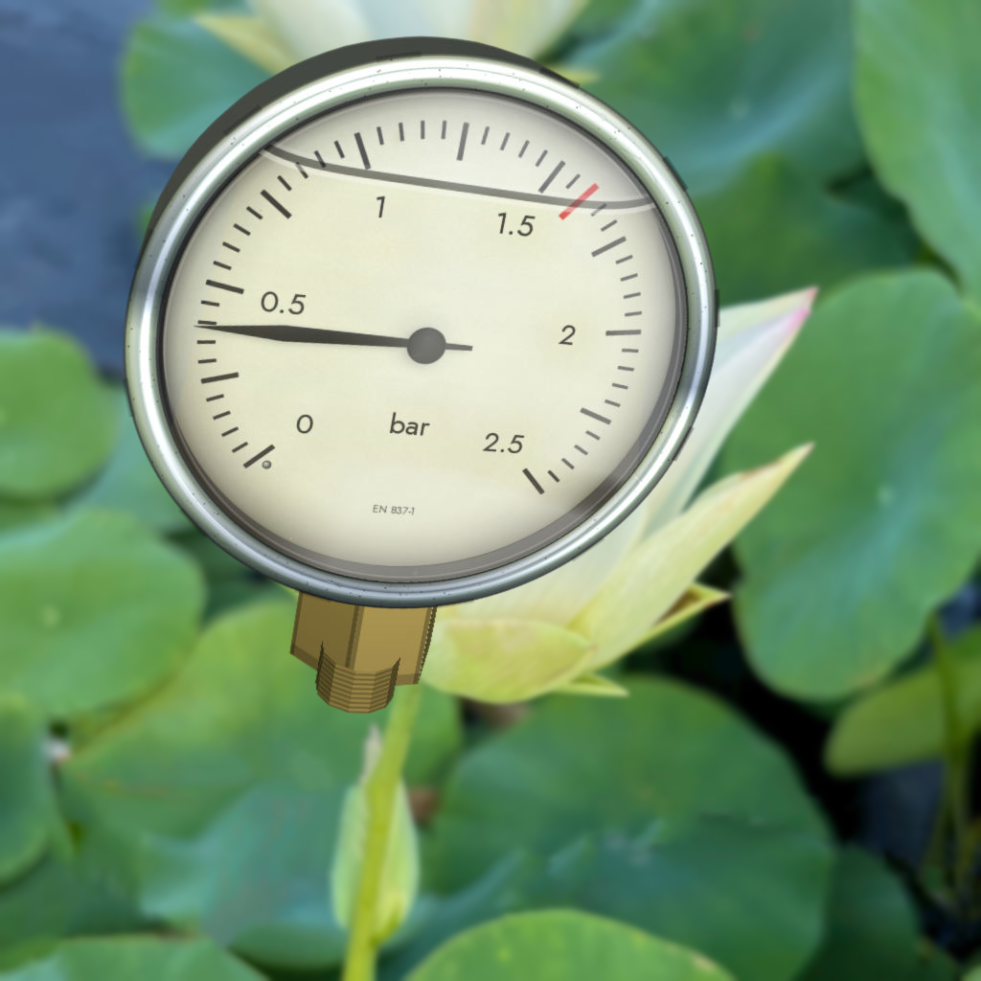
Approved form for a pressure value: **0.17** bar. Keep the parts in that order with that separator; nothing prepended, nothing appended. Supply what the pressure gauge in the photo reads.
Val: **0.4** bar
